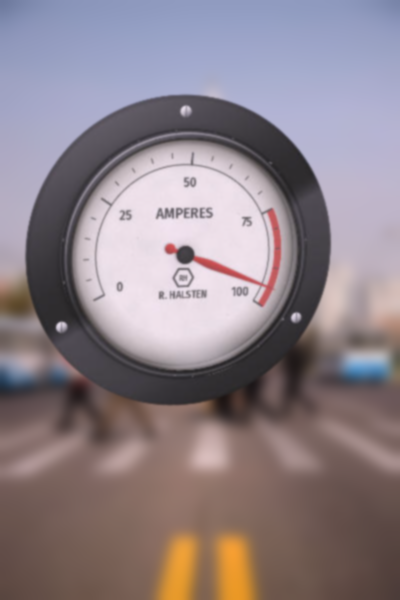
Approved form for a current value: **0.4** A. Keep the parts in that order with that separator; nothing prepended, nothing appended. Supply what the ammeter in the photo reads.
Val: **95** A
